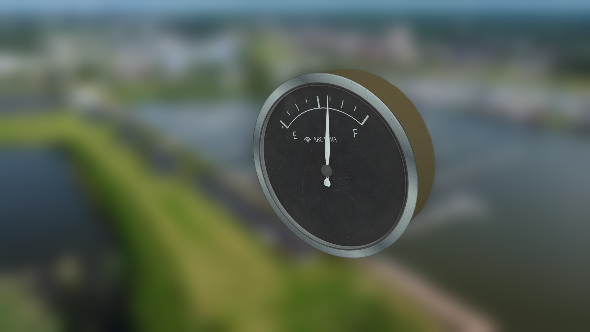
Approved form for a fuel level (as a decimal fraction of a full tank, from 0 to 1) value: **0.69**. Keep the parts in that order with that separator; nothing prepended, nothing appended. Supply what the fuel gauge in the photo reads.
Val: **0.625**
